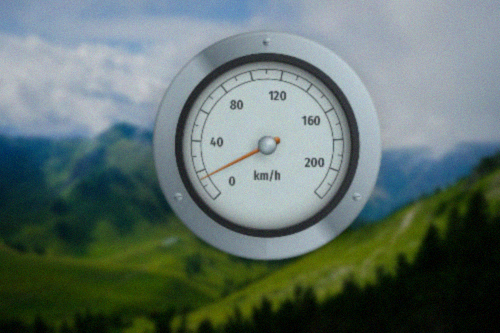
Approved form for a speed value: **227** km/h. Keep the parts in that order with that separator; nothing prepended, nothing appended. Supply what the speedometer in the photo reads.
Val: **15** km/h
